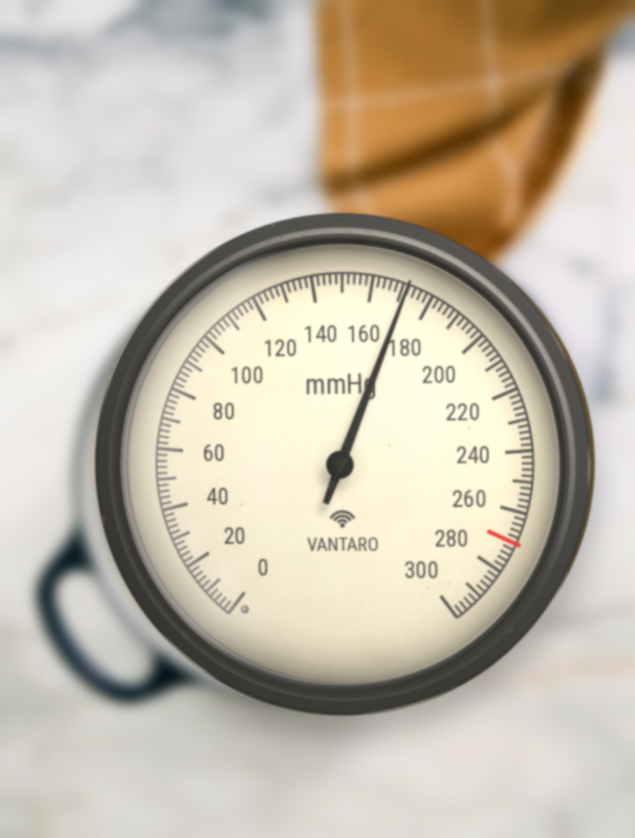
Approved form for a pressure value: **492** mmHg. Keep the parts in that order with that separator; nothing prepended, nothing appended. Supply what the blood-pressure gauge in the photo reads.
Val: **172** mmHg
